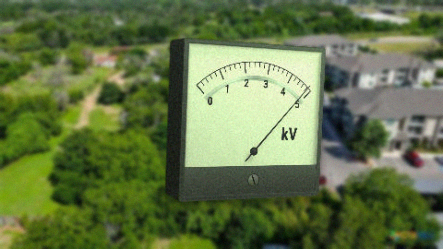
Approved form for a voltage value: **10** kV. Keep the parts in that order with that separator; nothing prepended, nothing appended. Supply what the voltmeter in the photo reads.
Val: **4.8** kV
